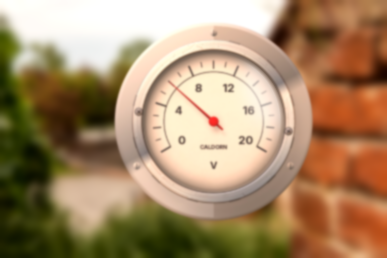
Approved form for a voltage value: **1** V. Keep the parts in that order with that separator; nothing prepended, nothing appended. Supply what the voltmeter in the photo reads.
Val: **6** V
